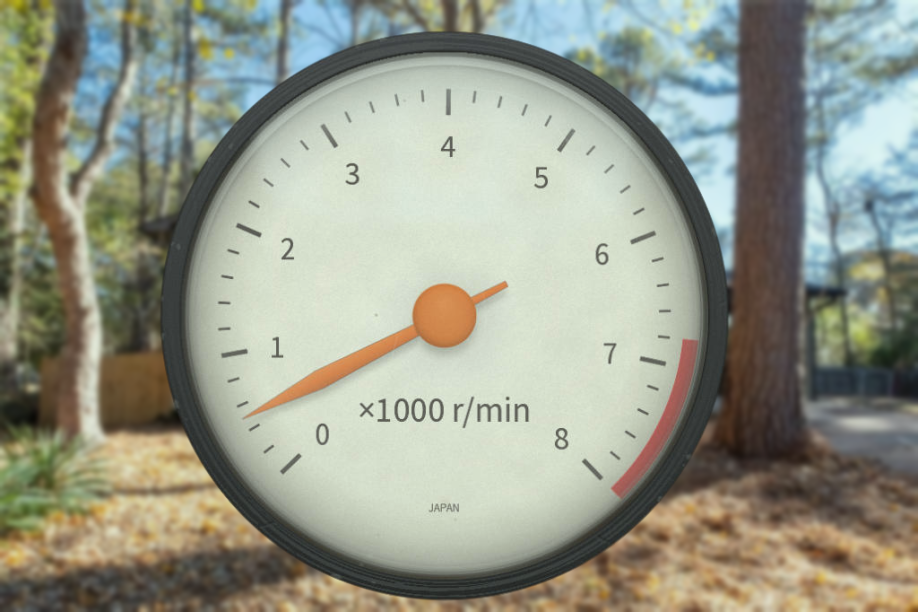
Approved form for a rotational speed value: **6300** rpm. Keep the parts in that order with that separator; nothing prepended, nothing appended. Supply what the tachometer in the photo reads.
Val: **500** rpm
